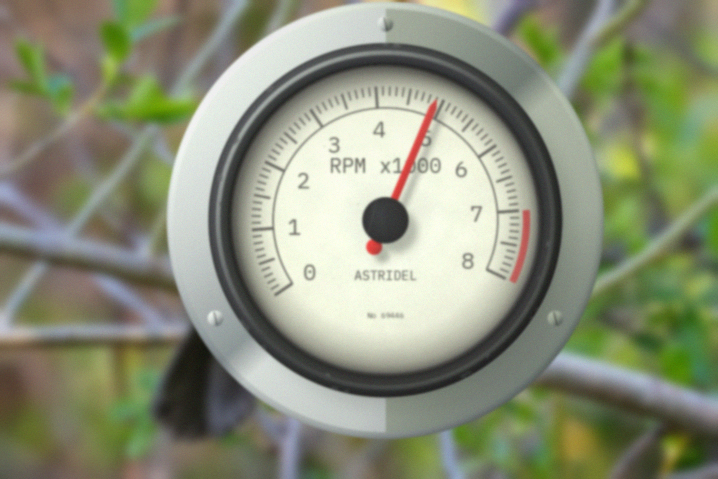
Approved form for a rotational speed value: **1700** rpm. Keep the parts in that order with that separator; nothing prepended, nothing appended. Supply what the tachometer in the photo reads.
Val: **4900** rpm
